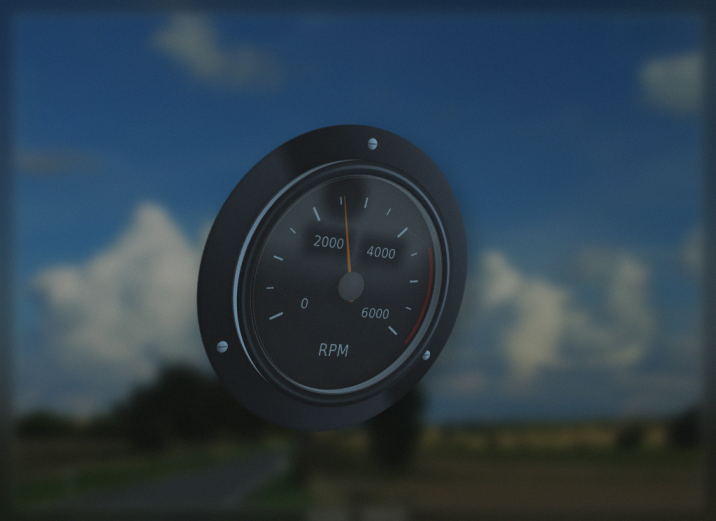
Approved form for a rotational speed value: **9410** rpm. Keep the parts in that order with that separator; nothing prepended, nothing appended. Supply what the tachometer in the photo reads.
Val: **2500** rpm
